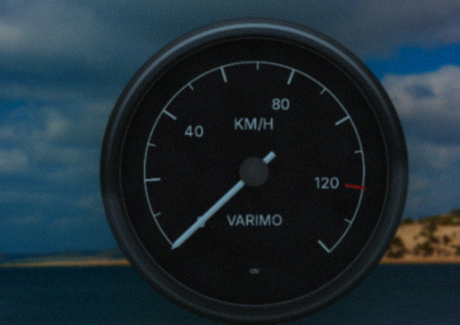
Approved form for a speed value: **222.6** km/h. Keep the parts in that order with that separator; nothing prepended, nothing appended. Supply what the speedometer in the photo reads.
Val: **0** km/h
